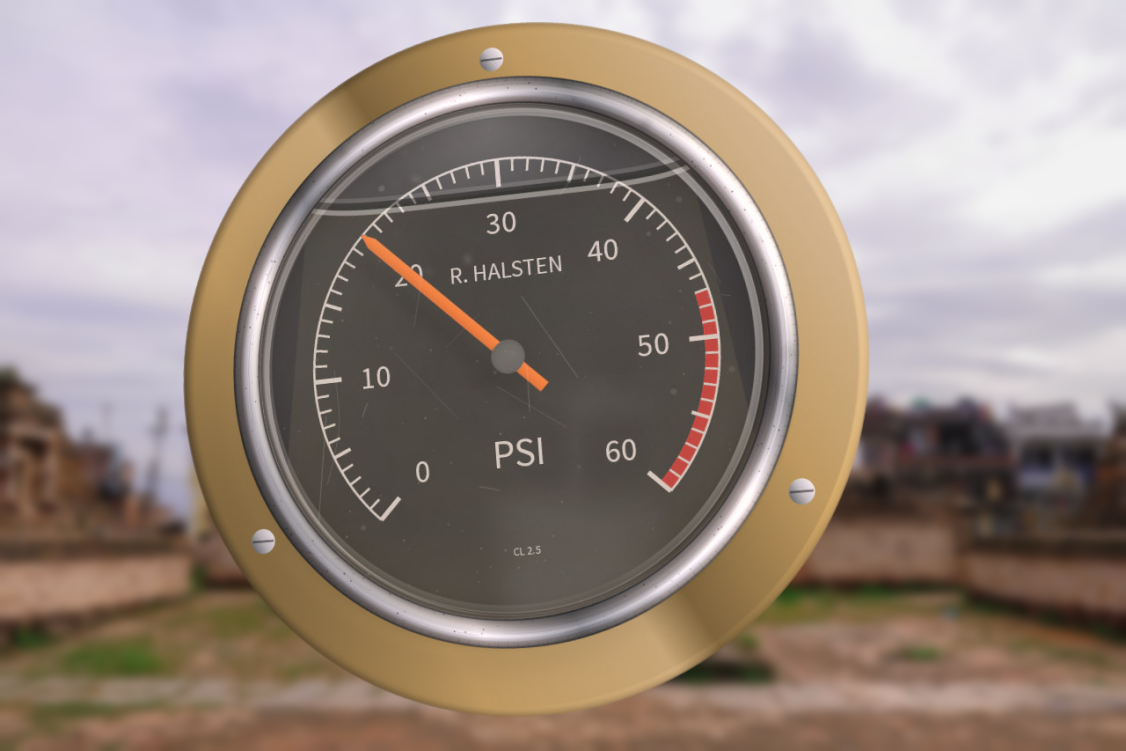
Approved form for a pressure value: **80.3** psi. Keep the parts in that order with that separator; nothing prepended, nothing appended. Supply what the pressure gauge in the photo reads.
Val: **20** psi
